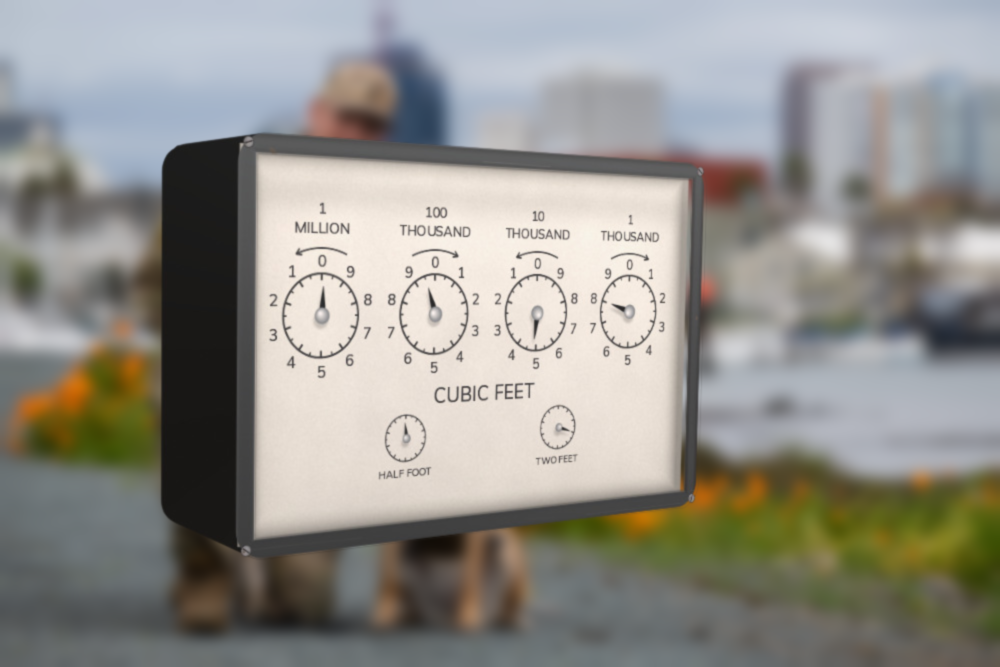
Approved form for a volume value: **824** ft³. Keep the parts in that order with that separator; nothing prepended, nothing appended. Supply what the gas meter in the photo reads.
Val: **994800** ft³
